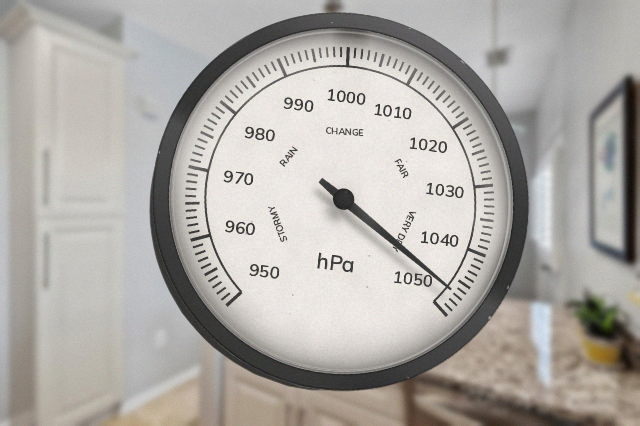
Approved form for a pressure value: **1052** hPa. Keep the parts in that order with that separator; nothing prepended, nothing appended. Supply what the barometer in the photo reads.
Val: **1047** hPa
